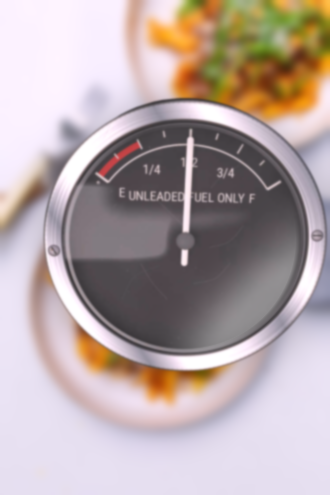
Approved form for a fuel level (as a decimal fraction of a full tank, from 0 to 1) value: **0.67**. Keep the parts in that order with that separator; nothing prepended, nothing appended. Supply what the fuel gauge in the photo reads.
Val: **0.5**
